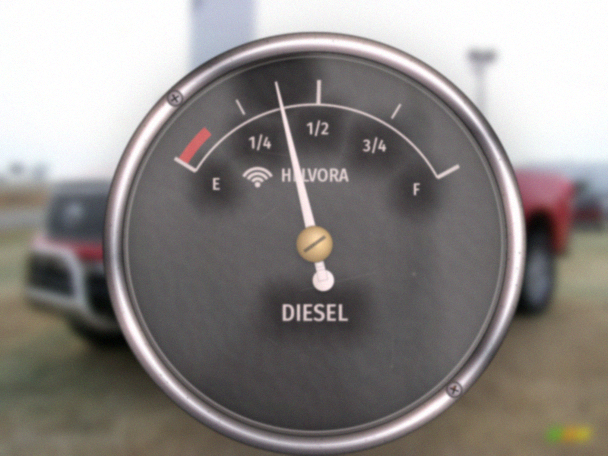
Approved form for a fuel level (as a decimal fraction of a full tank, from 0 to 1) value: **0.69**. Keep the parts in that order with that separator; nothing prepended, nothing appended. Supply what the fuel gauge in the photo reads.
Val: **0.375**
